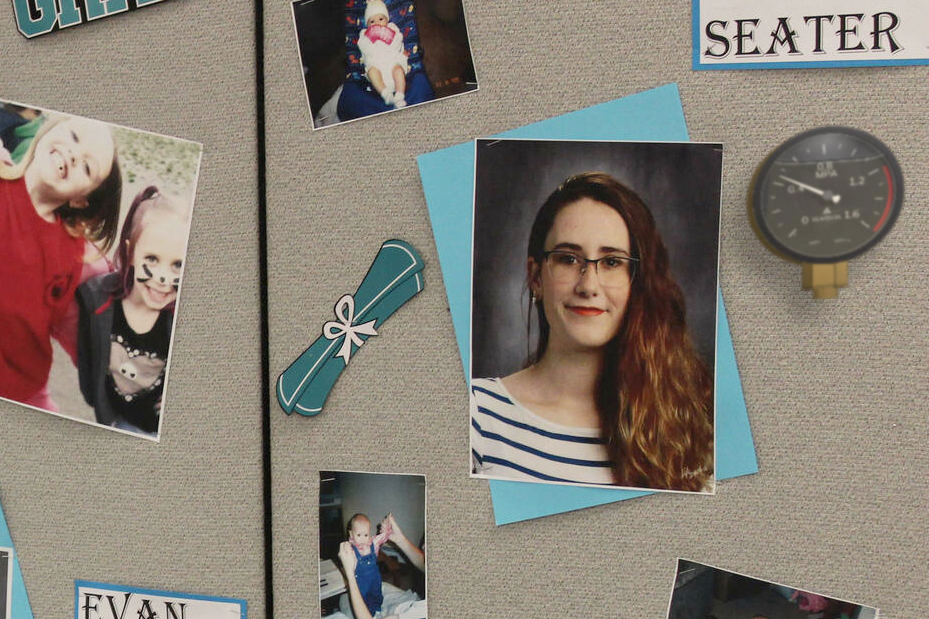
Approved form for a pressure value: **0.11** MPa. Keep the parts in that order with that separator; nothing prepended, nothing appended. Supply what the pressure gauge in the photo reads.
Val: **0.45** MPa
